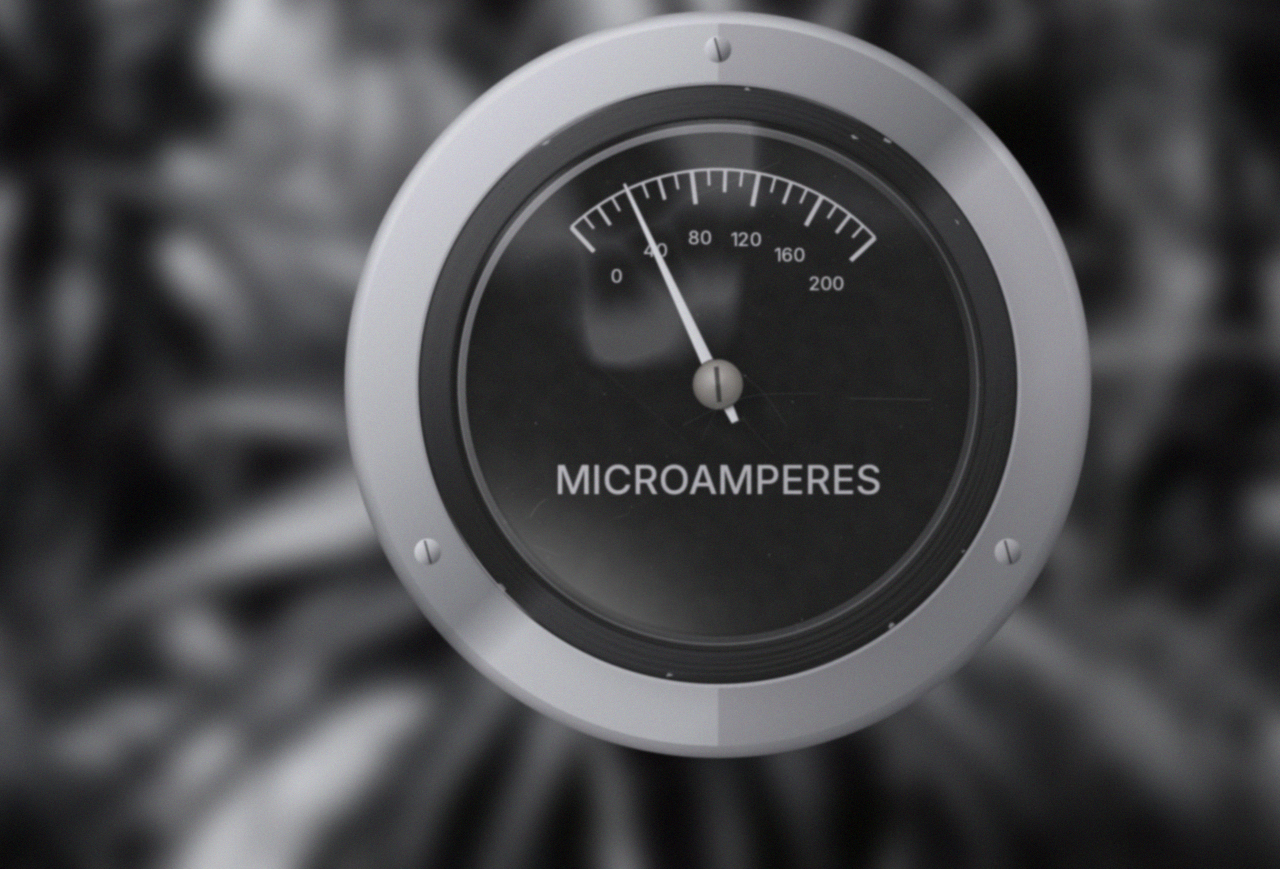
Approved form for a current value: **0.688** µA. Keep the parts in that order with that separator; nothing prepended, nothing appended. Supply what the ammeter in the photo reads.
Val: **40** µA
